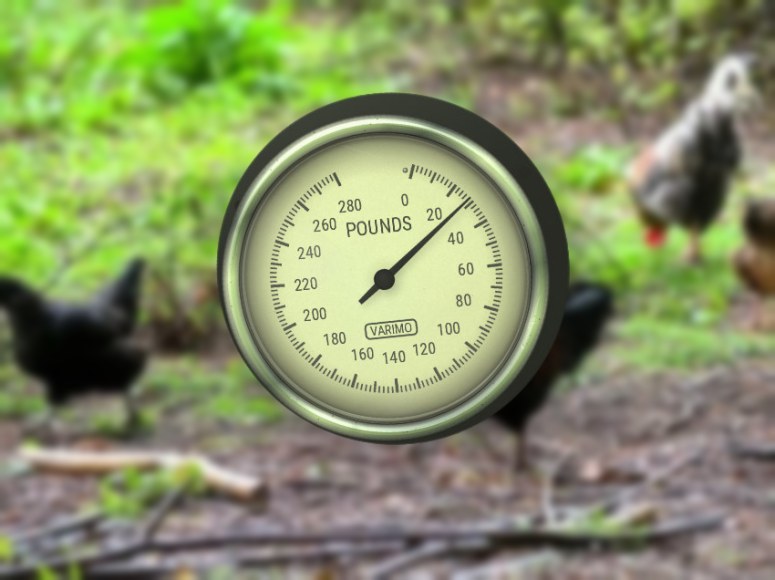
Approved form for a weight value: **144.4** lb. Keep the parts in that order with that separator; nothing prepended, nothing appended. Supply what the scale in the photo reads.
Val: **28** lb
